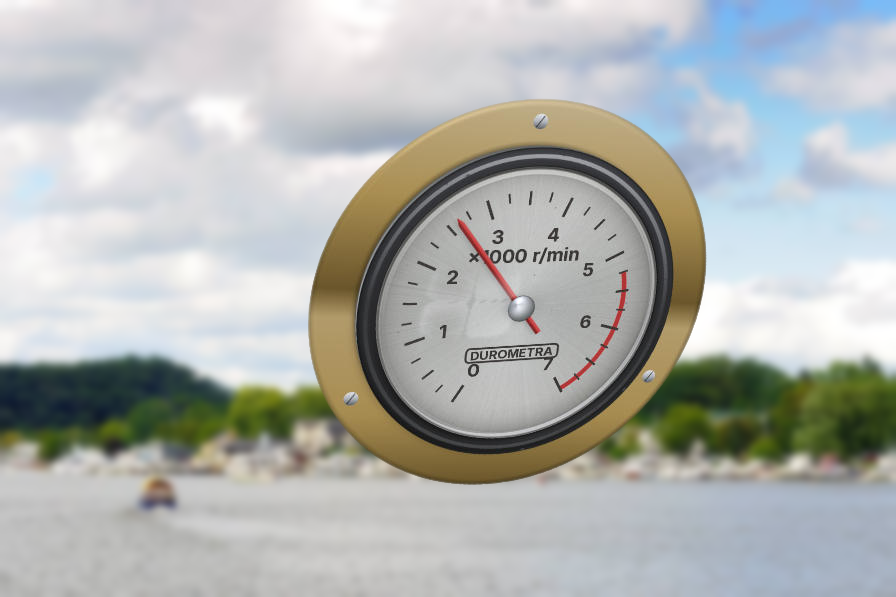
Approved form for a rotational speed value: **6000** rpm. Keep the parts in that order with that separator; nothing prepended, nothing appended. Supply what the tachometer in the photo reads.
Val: **2625** rpm
